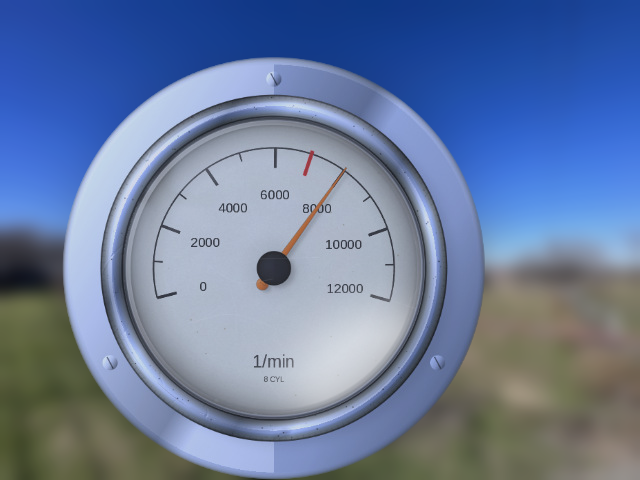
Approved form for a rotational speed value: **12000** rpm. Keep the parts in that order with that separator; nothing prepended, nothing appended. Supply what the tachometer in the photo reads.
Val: **8000** rpm
